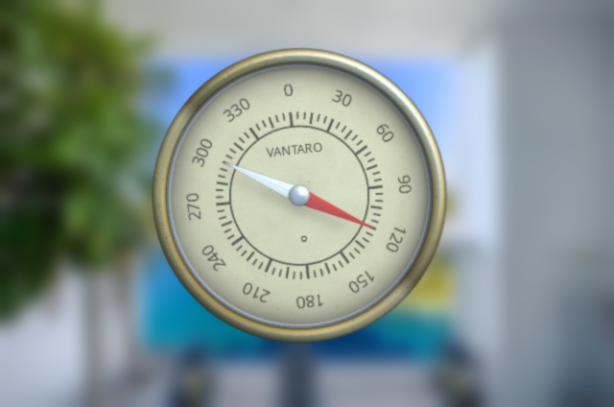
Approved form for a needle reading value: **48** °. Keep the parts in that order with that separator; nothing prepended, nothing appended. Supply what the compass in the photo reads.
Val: **120** °
